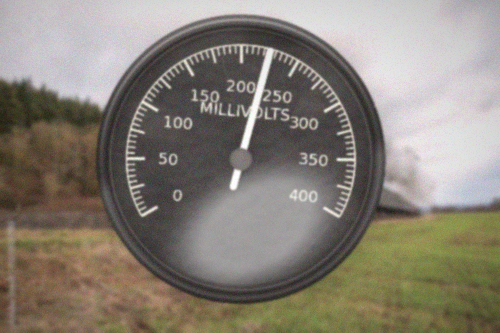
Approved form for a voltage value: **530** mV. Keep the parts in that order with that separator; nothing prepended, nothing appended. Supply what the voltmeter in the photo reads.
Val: **225** mV
